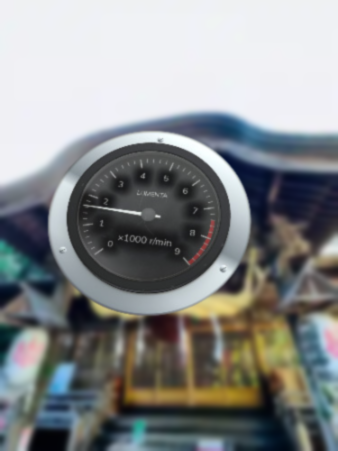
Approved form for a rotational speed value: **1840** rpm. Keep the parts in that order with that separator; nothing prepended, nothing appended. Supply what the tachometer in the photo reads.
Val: **1600** rpm
